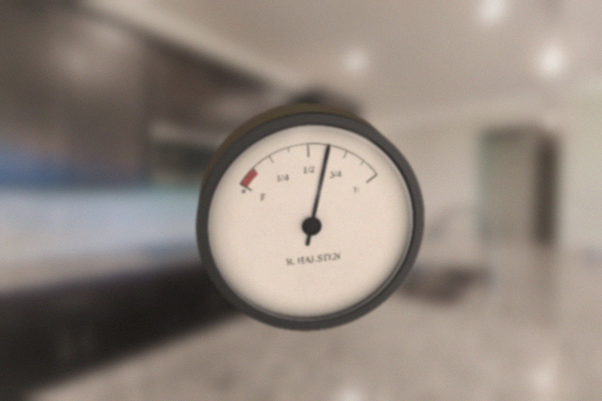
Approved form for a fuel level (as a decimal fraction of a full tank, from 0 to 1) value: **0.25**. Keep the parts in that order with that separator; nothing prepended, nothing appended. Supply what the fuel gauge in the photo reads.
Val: **0.625**
